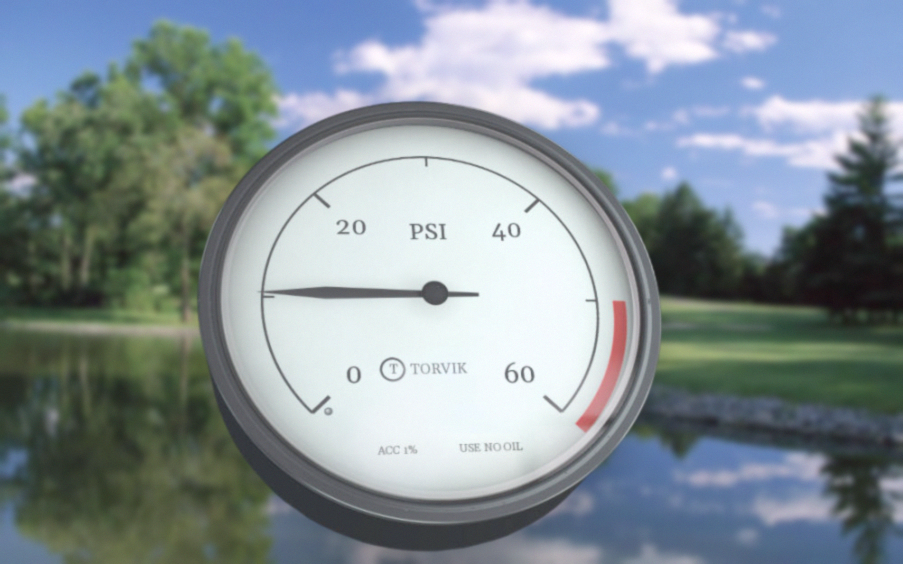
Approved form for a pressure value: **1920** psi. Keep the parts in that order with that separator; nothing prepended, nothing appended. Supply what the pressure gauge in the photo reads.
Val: **10** psi
